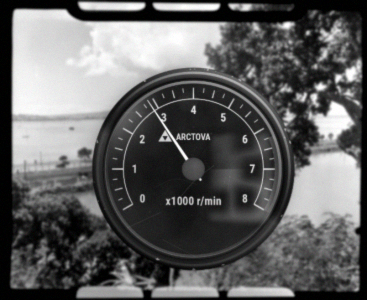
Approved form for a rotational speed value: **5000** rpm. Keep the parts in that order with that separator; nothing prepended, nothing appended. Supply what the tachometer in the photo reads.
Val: **2875** rpm
